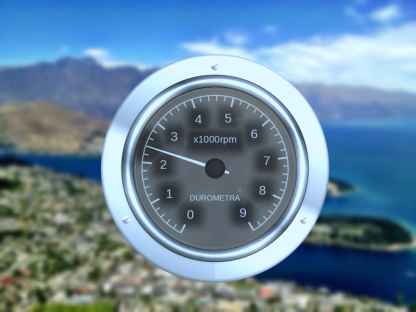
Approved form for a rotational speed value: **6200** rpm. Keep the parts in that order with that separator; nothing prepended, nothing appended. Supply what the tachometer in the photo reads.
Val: **2400** rpm
